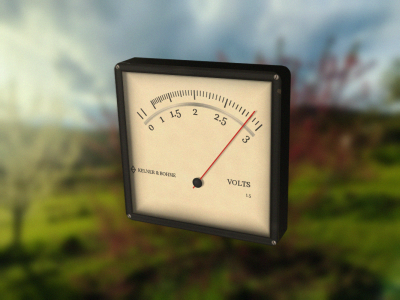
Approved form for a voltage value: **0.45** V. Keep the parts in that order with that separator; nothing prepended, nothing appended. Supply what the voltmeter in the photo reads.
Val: **2.85** V
